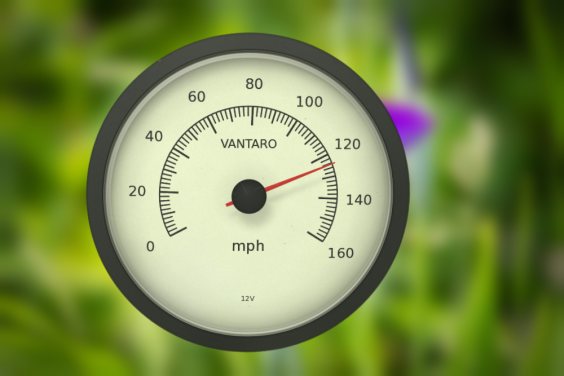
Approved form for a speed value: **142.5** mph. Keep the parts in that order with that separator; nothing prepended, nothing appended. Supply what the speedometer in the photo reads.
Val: **124** mph
